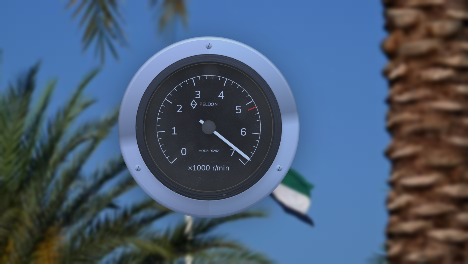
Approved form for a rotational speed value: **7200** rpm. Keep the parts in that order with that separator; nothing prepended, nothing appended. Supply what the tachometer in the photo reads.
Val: **6800** rpm
